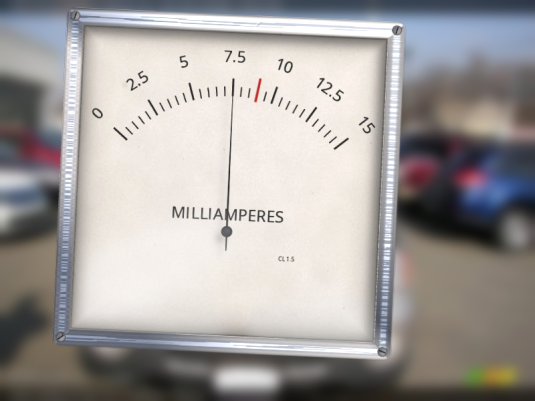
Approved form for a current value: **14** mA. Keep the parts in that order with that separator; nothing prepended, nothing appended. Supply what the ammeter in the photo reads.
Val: **7.5** mA
